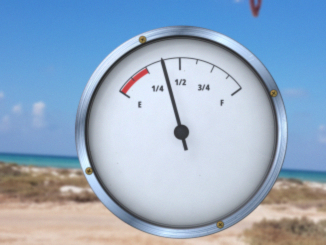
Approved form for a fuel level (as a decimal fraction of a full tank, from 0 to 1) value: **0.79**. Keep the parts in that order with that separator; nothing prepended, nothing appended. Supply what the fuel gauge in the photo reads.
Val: **0.375**
